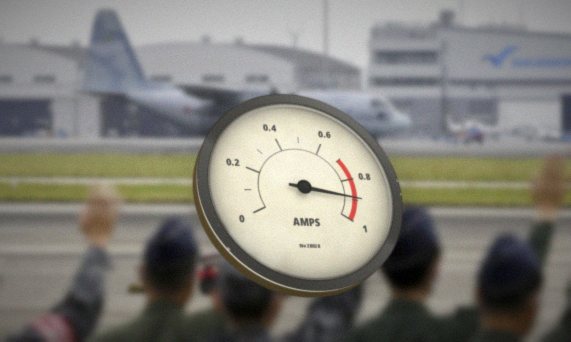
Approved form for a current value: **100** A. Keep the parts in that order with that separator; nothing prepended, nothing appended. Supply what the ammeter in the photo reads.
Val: **0.9** A
